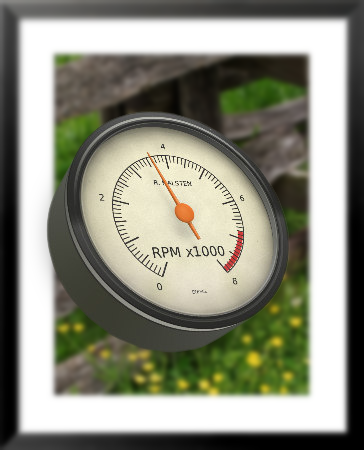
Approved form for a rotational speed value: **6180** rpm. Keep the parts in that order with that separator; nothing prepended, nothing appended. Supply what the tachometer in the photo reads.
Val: **3500** rpm
